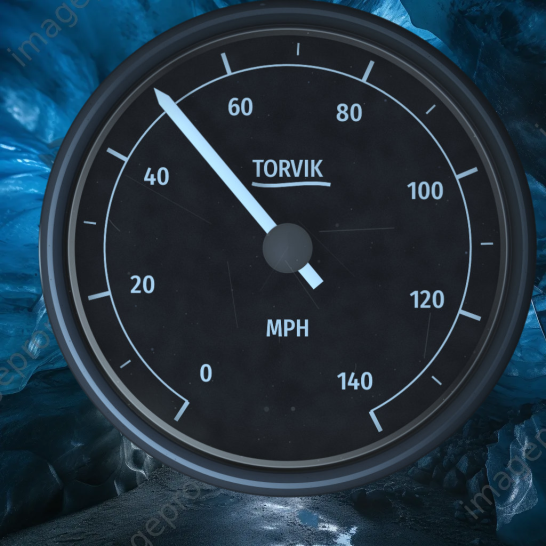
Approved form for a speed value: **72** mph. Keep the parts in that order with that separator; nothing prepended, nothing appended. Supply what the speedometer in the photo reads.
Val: **50** mph
